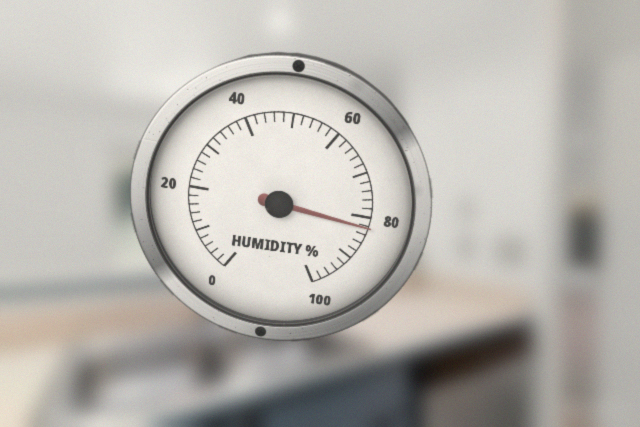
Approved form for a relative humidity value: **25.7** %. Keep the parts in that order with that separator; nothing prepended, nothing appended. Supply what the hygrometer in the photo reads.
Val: **82** %
